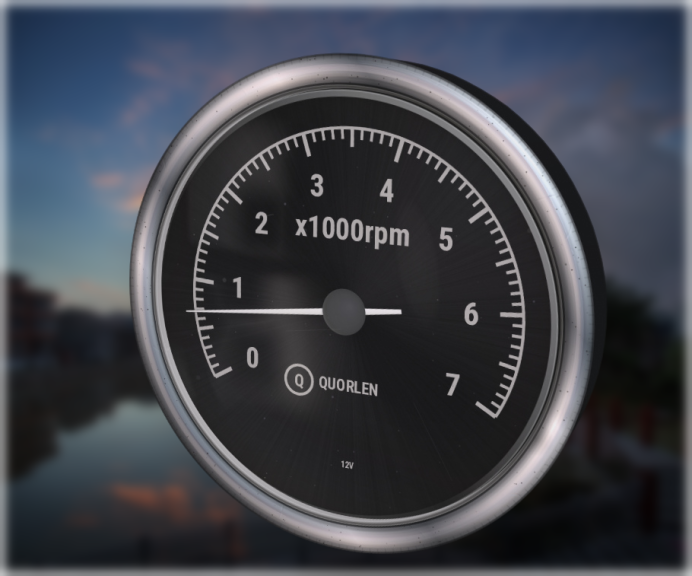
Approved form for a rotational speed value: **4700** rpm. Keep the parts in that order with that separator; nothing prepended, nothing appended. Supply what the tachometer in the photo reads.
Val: **700** rpm
